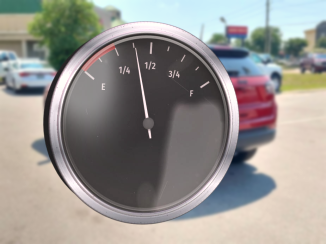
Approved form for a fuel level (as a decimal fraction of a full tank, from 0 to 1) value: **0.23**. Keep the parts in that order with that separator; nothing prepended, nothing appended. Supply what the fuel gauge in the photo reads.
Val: **0.375**
